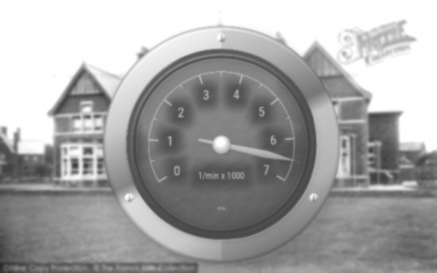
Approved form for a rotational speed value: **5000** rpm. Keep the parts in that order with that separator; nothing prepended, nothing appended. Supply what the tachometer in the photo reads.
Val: **6500** rpm
